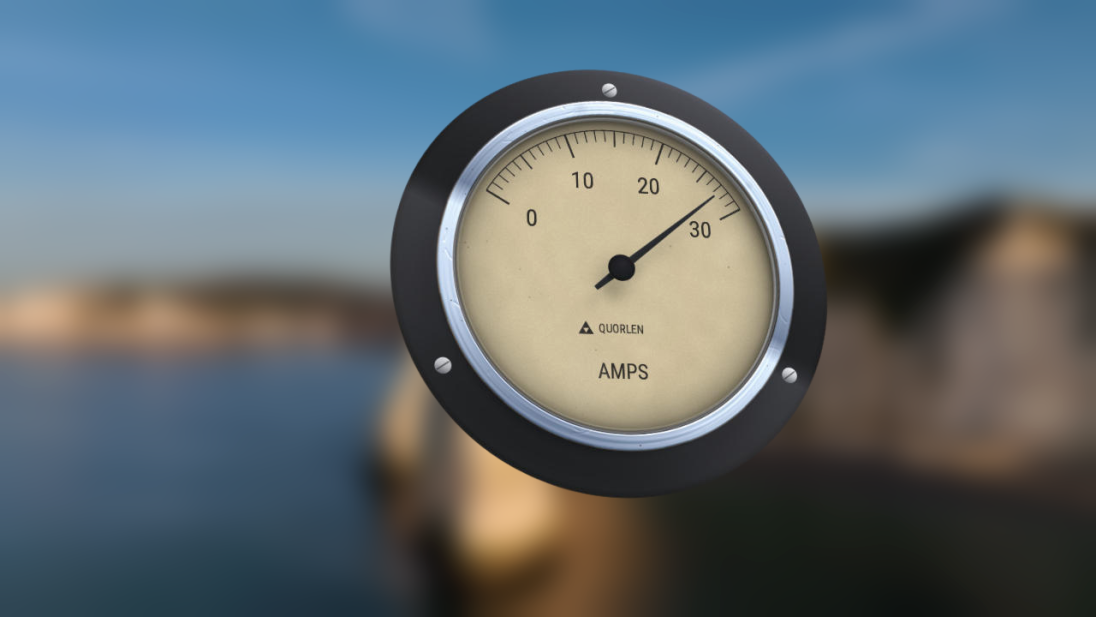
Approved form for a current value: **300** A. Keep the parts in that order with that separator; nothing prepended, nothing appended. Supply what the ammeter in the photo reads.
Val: **27.5** A
